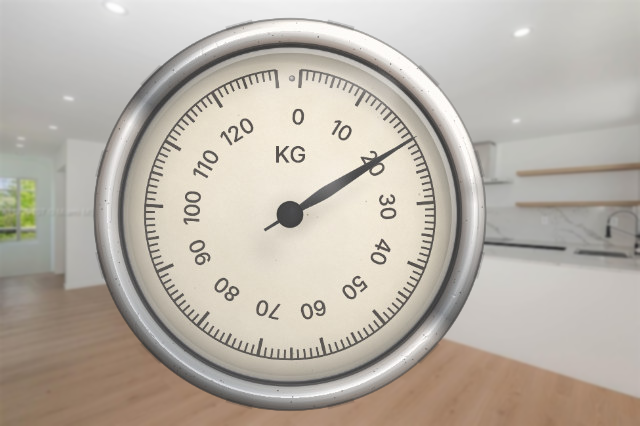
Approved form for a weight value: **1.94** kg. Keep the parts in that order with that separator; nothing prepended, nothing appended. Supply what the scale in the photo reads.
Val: **20** kg
